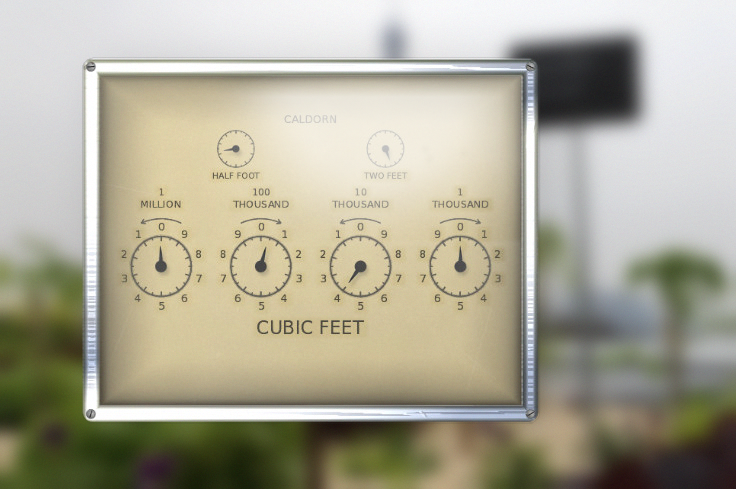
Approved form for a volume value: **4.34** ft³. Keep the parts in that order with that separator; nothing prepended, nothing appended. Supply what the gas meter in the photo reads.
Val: **4000** ft³
